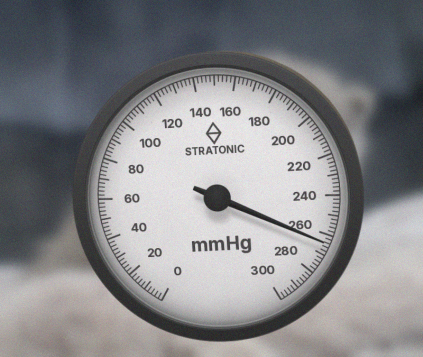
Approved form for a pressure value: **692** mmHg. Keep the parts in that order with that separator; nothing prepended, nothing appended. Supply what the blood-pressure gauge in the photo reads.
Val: **264** mmHg
